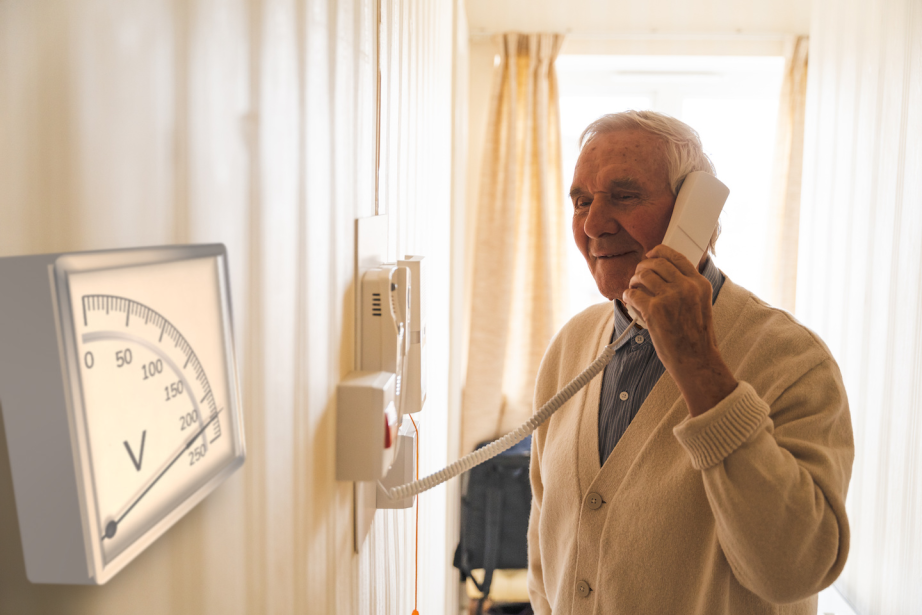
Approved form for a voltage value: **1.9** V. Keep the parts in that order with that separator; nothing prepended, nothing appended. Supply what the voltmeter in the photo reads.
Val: **225** V
